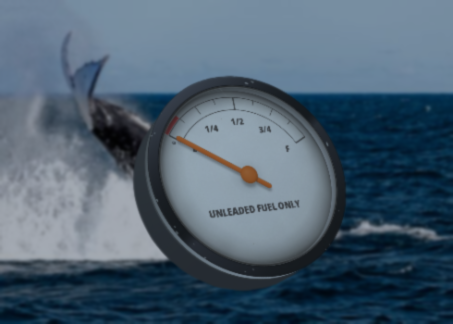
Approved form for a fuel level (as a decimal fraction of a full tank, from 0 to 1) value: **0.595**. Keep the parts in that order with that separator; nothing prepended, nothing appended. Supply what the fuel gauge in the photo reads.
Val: **0**
